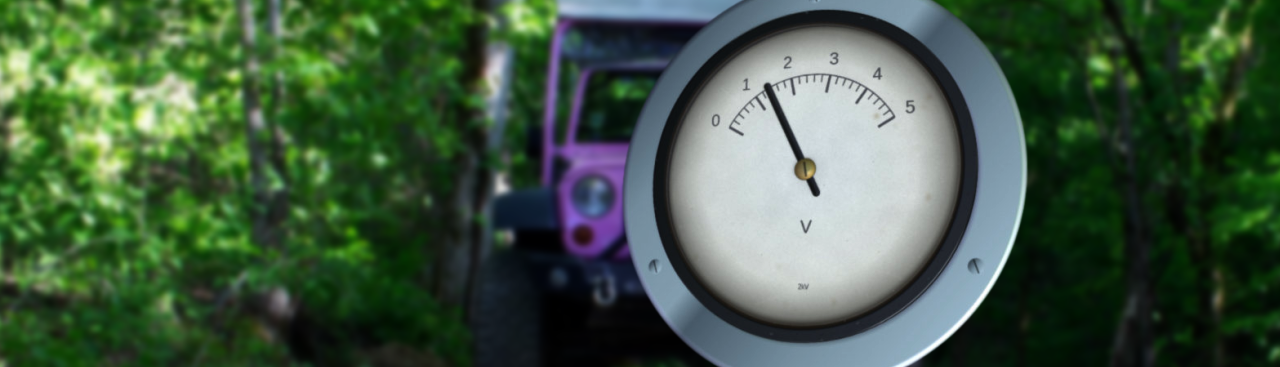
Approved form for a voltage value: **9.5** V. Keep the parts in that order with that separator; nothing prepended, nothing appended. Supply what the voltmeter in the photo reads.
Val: **1.4** V
